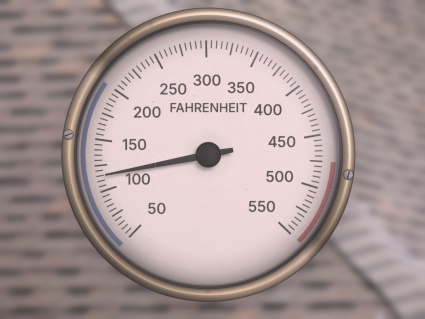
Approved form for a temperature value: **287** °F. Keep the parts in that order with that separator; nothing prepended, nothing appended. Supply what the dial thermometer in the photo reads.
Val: **115** °F
